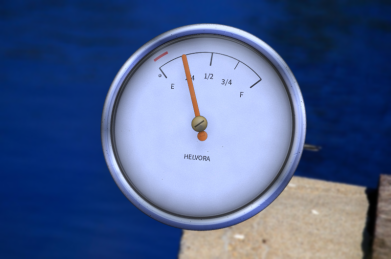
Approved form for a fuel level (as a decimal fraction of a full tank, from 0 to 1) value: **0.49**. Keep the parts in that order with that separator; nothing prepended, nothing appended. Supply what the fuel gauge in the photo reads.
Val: **0.25**
